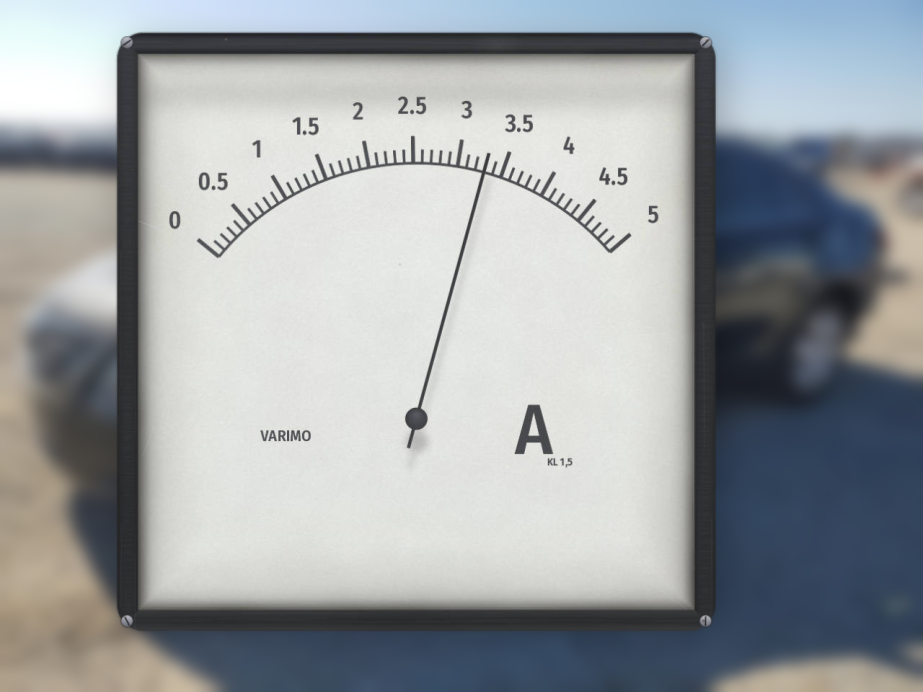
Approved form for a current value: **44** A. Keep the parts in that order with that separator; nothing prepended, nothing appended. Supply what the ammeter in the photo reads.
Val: **3.3** A
